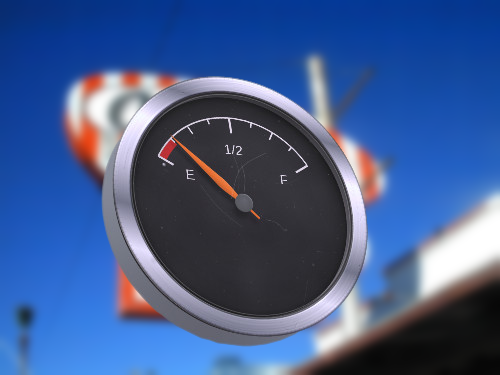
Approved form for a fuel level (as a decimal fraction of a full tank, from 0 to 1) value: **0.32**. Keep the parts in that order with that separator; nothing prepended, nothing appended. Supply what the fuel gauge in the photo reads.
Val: **0.125**
